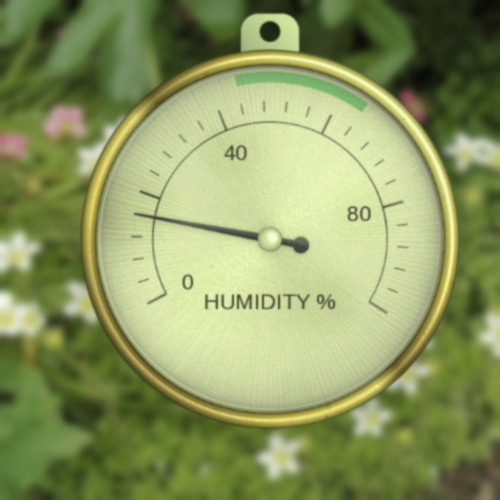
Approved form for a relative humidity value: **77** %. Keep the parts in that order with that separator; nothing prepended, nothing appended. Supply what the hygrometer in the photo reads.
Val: **16** %
